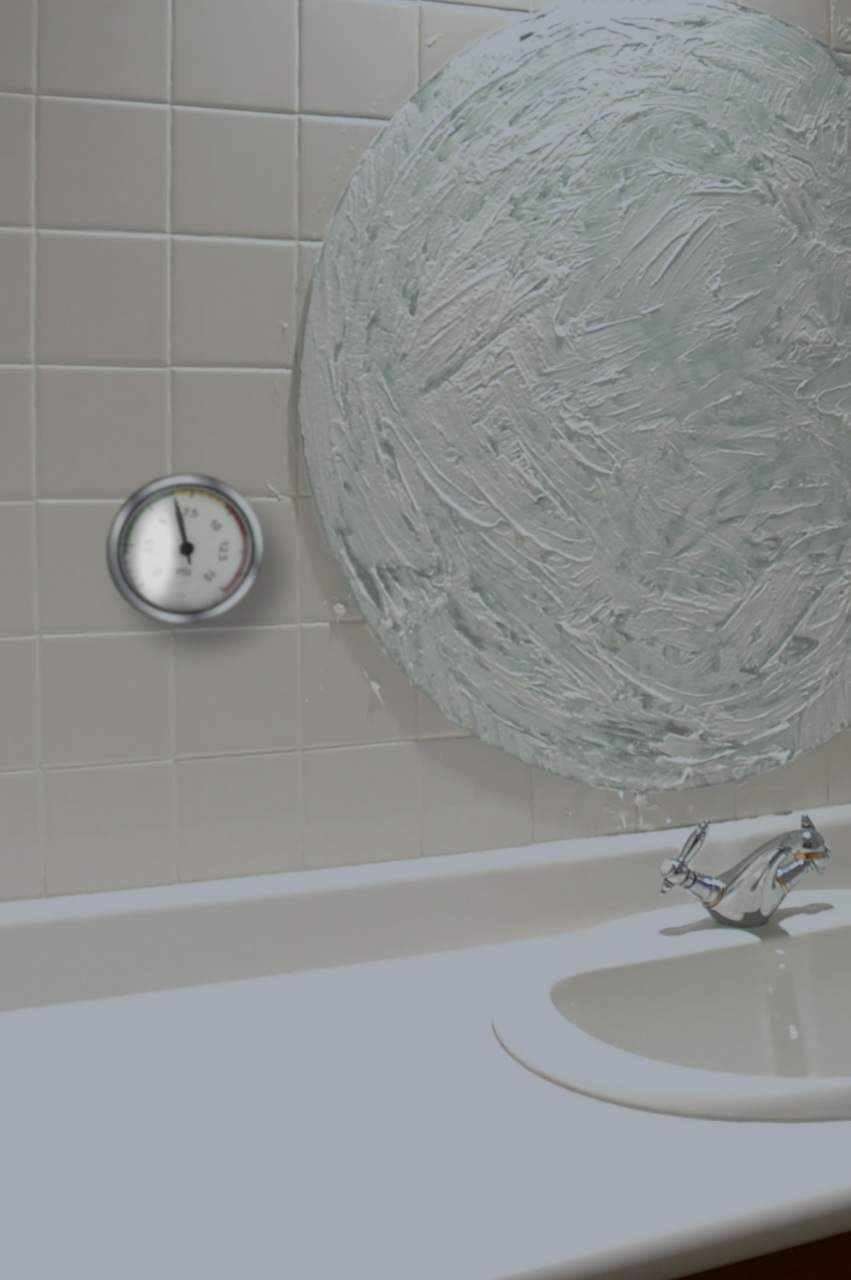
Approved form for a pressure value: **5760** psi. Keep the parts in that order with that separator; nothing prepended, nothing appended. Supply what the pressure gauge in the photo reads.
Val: **6.5** psi
